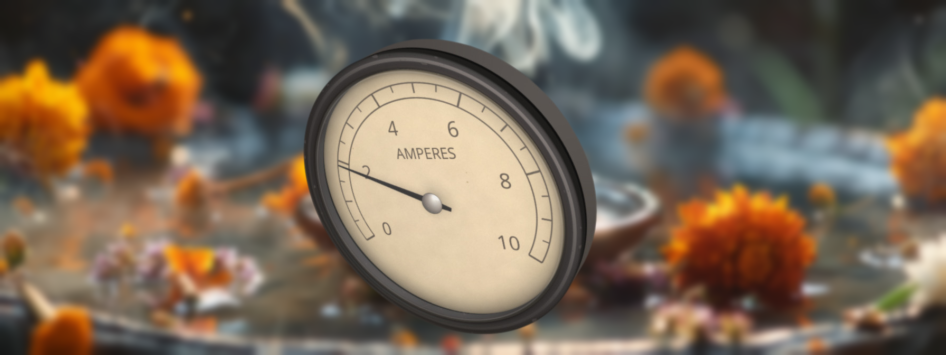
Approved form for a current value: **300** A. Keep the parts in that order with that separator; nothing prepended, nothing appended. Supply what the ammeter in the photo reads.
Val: **2** A
